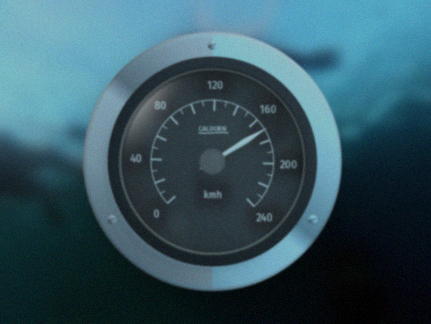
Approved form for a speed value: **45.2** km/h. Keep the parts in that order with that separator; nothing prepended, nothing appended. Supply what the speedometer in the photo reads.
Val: **170** km/h
